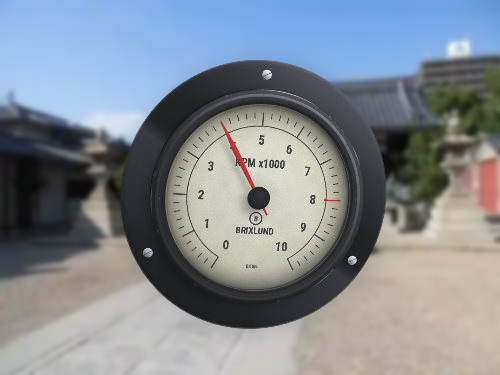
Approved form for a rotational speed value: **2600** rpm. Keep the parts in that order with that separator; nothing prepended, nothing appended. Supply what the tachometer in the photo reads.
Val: **4000** rpm
